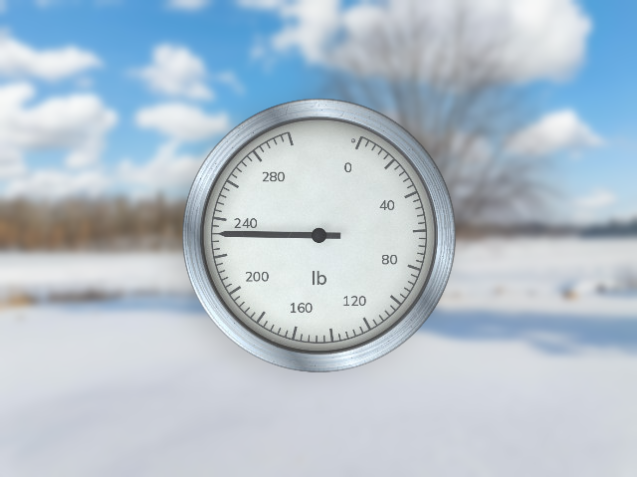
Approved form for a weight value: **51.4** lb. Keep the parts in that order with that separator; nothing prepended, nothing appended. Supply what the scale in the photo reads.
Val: **232** lb
